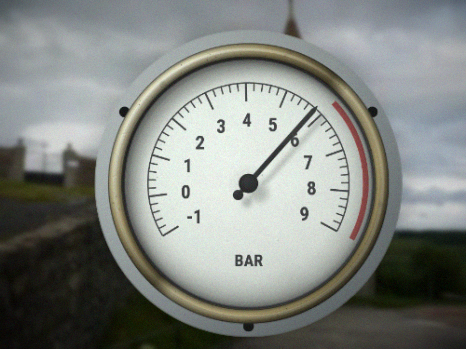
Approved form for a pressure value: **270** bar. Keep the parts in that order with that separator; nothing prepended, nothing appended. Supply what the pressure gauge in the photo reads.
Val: **5.8** bar
